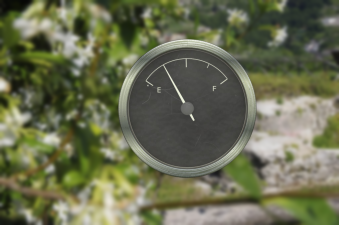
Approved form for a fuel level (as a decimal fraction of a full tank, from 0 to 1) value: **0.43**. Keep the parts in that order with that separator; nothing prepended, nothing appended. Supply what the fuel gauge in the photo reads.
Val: **0.25**
